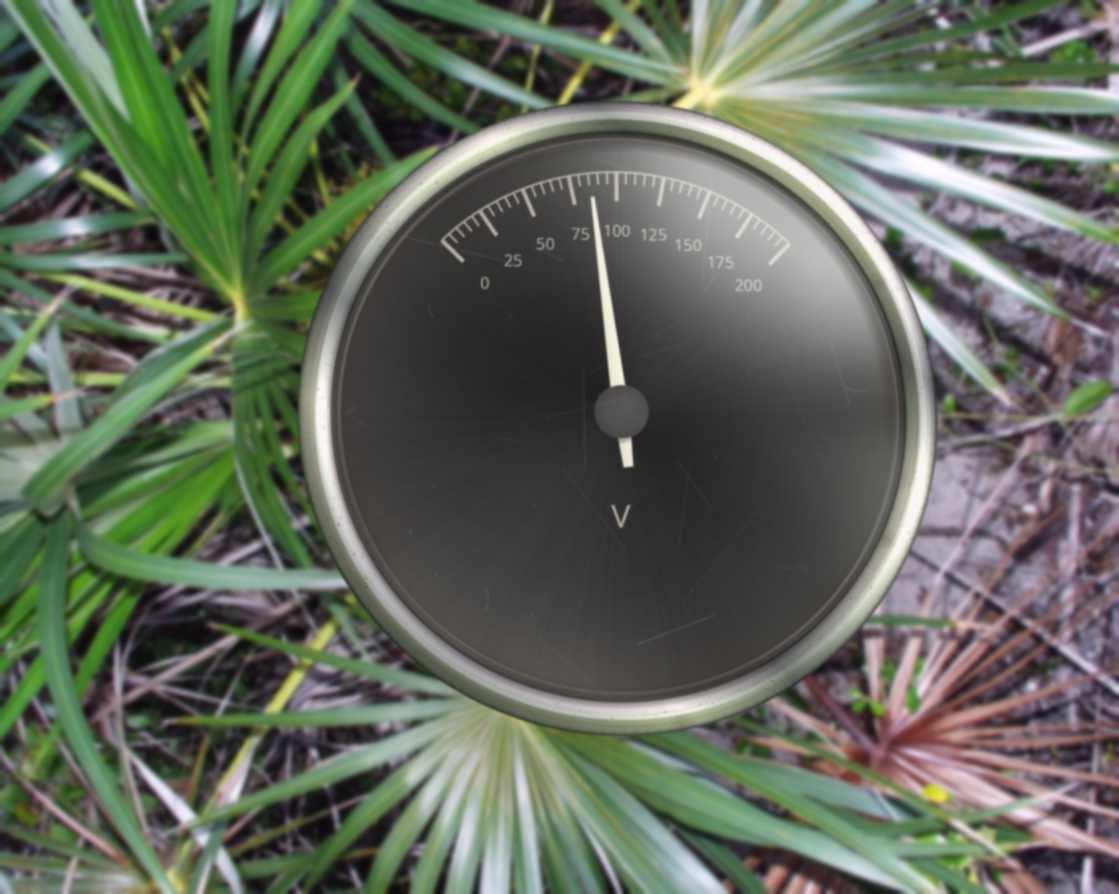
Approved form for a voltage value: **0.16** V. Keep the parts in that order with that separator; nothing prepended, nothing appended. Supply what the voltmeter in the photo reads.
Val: **85** V
